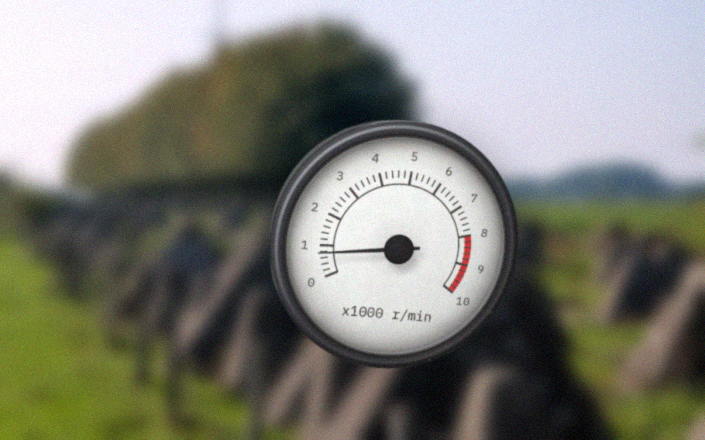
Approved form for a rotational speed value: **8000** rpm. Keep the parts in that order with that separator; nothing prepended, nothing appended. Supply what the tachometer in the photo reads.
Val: **800** rpm
